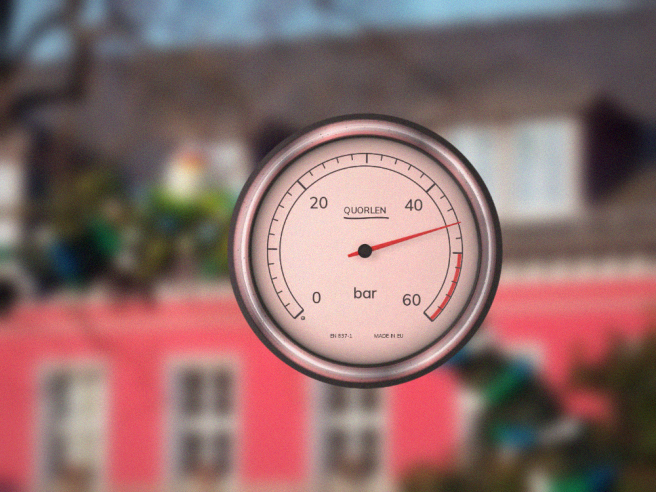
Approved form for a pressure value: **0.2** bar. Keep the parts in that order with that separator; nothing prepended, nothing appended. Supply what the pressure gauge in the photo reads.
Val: **46** bar
